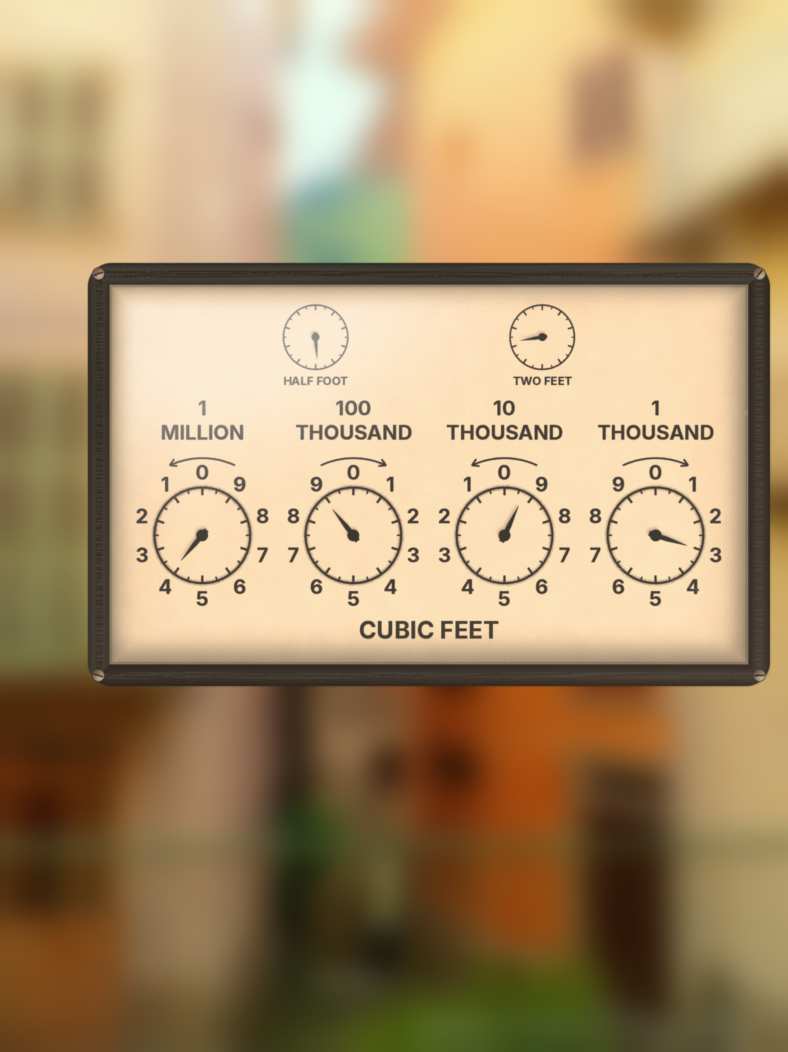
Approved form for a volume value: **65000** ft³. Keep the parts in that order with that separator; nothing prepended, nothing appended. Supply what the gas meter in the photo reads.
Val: **389300** ft³
